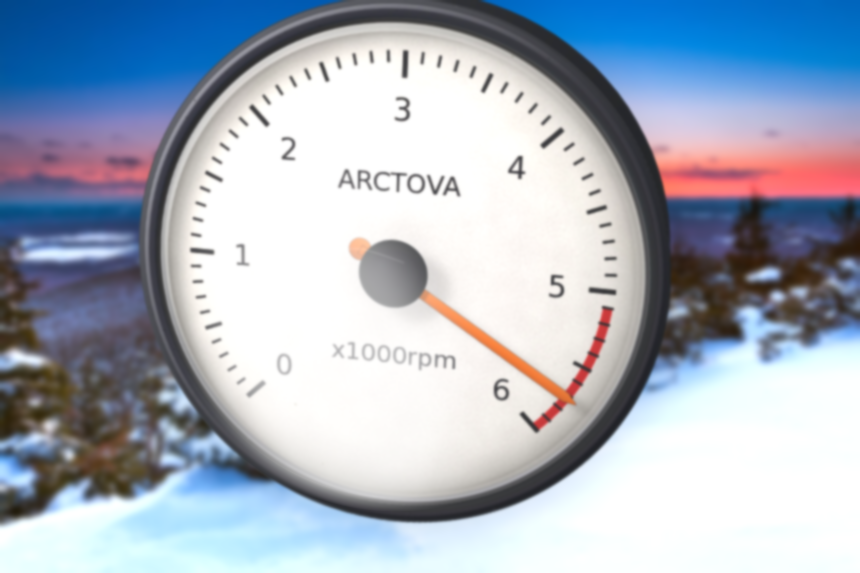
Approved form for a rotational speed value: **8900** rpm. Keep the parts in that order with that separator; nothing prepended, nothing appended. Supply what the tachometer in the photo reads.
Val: **5700** rpm
